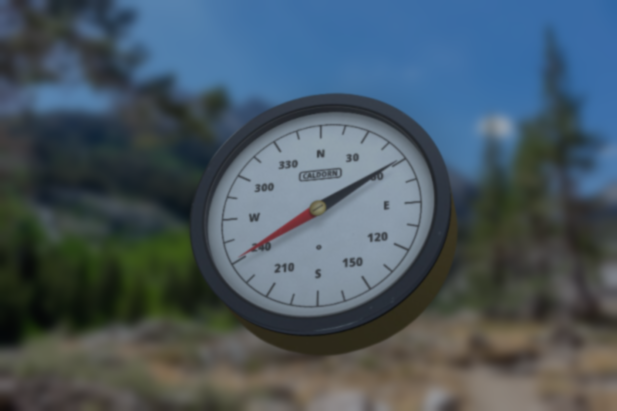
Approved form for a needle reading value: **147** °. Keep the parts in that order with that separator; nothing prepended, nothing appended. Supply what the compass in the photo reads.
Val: **240** °
